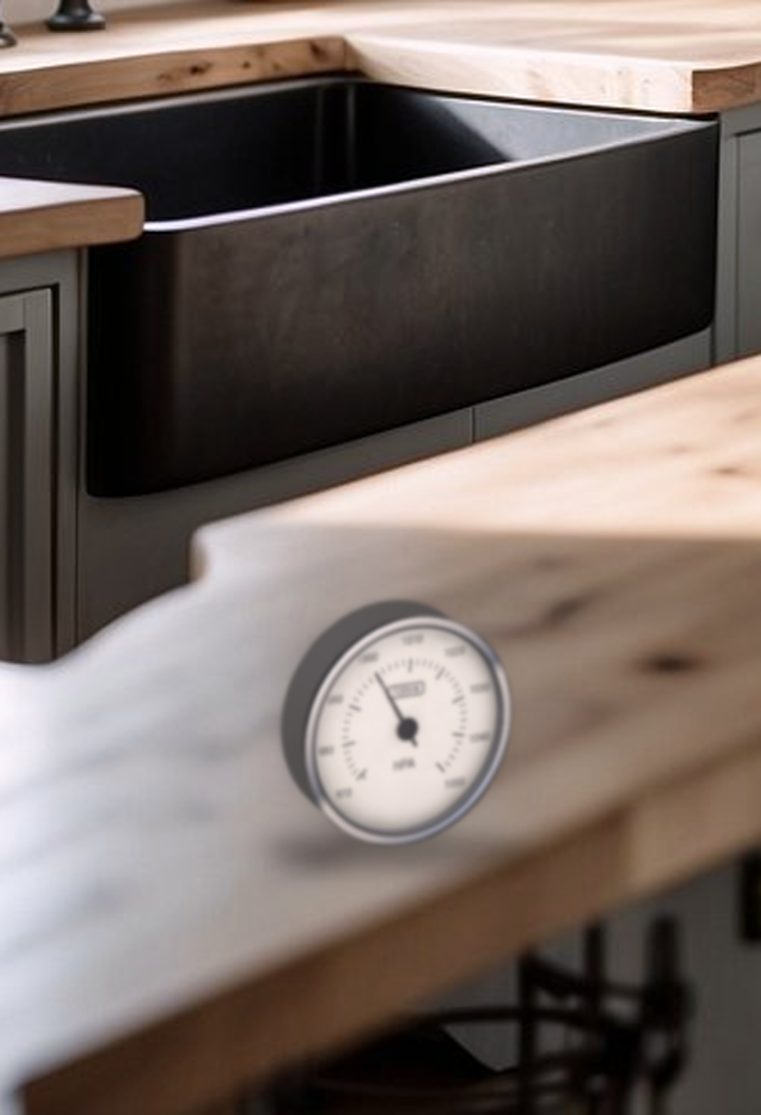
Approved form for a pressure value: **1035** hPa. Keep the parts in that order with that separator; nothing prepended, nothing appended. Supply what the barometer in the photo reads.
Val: **1000** hPa
